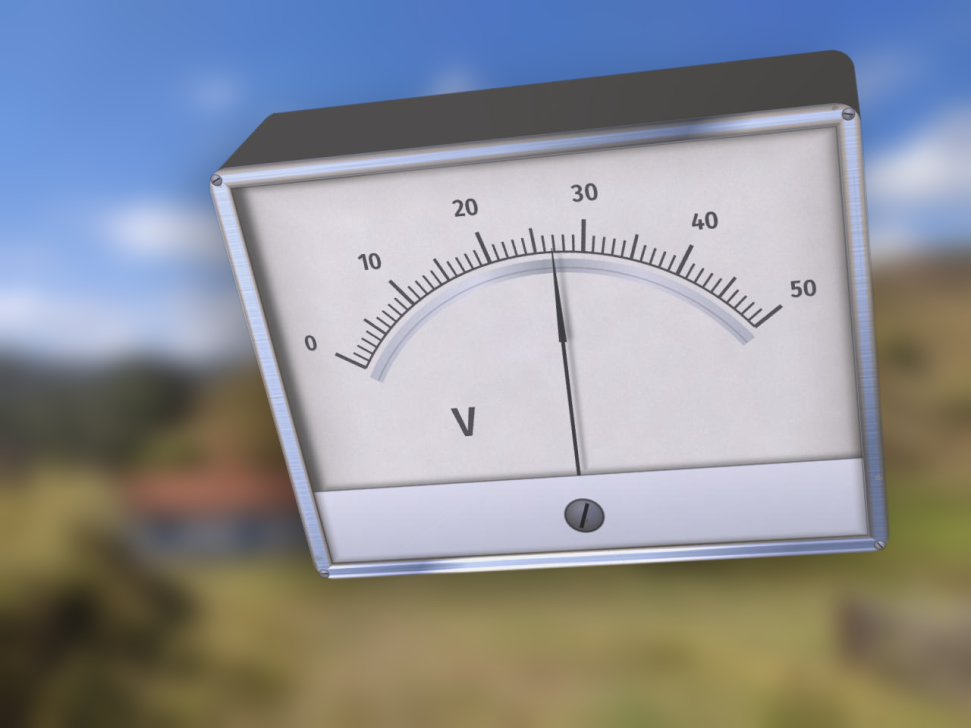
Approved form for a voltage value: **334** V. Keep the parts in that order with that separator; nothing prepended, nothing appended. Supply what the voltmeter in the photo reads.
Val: **27** V
